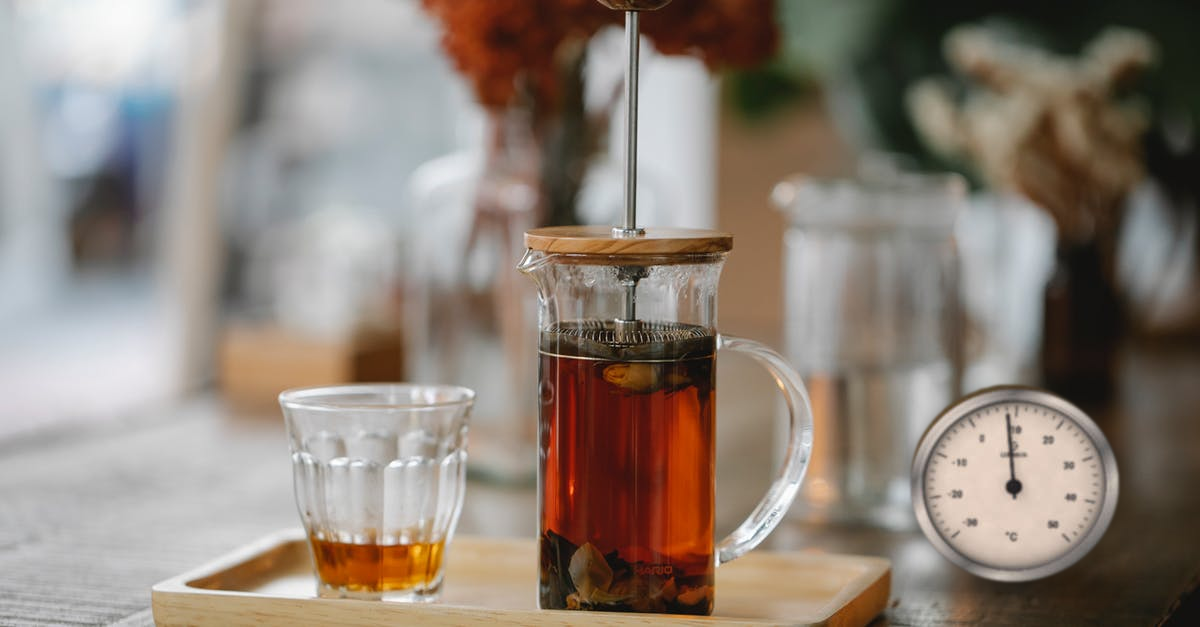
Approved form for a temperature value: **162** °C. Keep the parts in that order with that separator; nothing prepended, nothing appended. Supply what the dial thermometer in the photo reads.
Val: **8** °C
